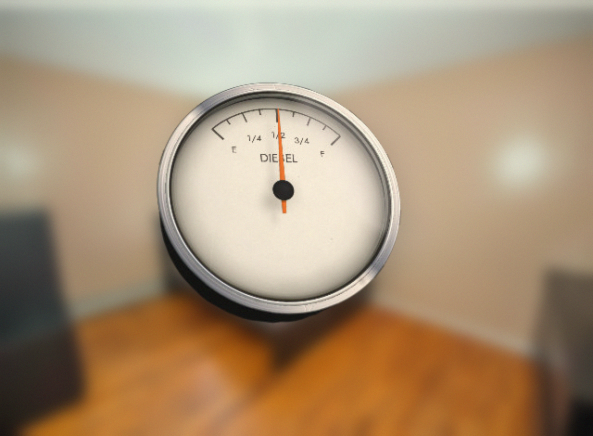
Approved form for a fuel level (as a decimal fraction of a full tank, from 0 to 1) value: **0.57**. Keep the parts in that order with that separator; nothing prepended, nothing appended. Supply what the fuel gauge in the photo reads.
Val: **0.5**
